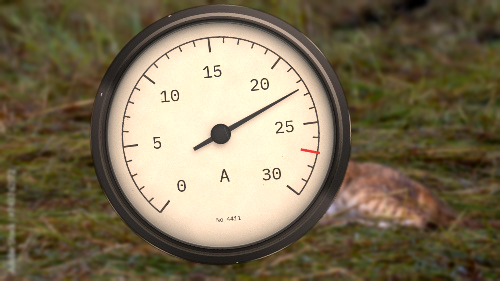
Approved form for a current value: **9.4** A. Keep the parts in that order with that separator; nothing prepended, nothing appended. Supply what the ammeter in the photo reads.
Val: **22.5** A
